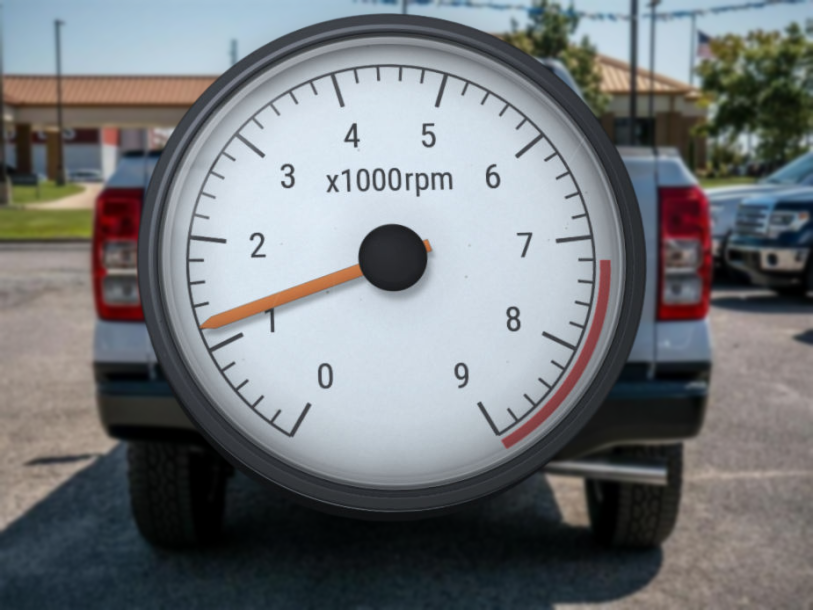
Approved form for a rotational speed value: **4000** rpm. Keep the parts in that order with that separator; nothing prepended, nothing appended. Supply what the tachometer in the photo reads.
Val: **1200** rpm
